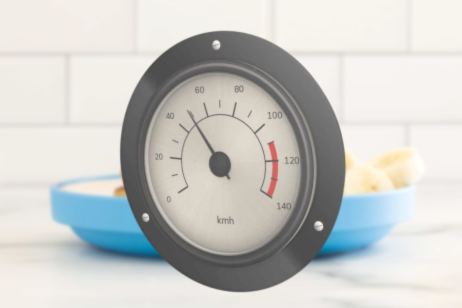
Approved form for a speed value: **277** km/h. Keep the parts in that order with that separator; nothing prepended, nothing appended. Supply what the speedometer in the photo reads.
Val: **50** km/h
